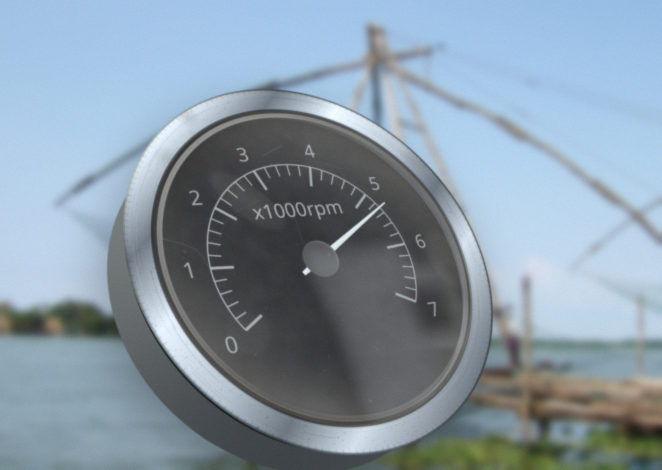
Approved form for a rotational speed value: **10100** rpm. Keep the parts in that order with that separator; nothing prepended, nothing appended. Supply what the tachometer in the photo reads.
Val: **5300** rpm
